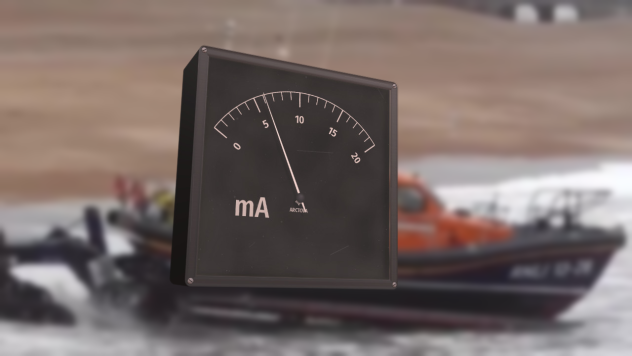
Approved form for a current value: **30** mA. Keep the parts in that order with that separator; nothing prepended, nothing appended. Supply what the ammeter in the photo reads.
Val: **6** mA
